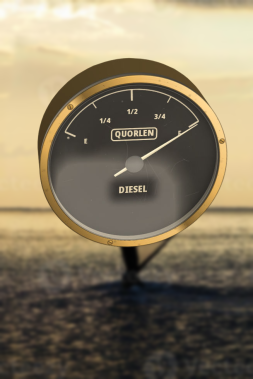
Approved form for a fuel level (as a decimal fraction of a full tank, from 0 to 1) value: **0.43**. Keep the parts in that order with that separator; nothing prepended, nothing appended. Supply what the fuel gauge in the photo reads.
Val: **1**
